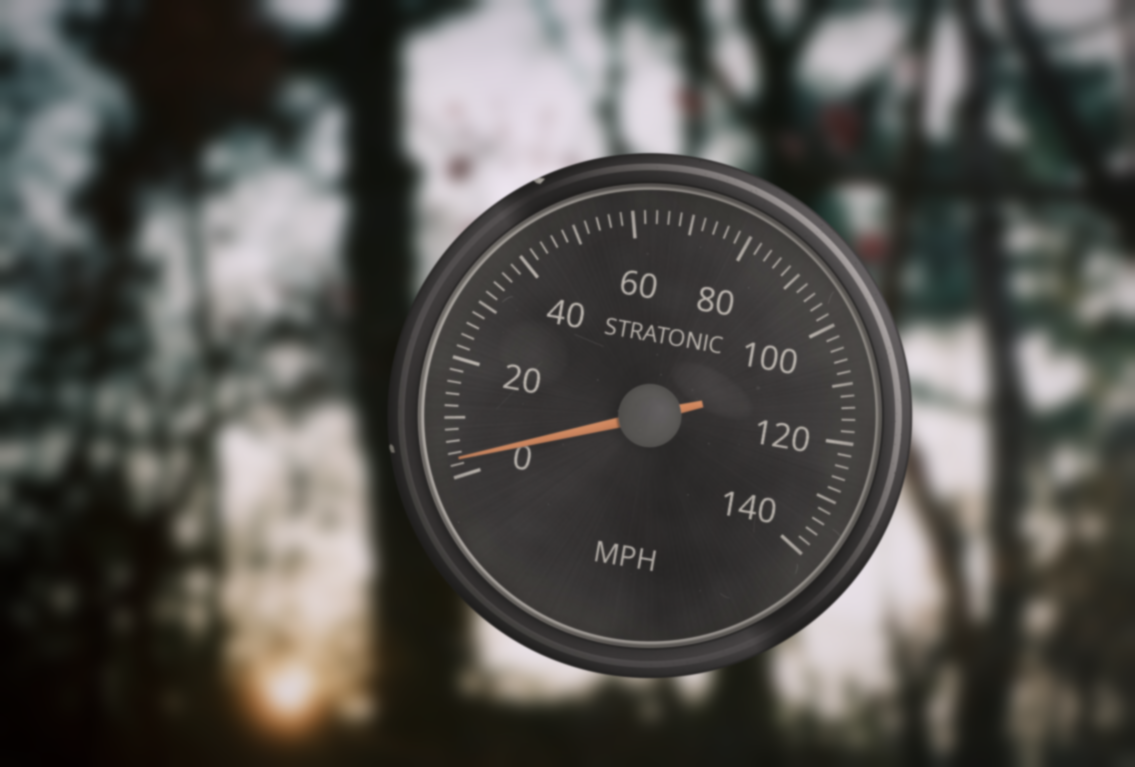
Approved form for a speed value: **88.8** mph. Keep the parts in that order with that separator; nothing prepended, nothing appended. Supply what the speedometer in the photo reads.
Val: **3** mph
